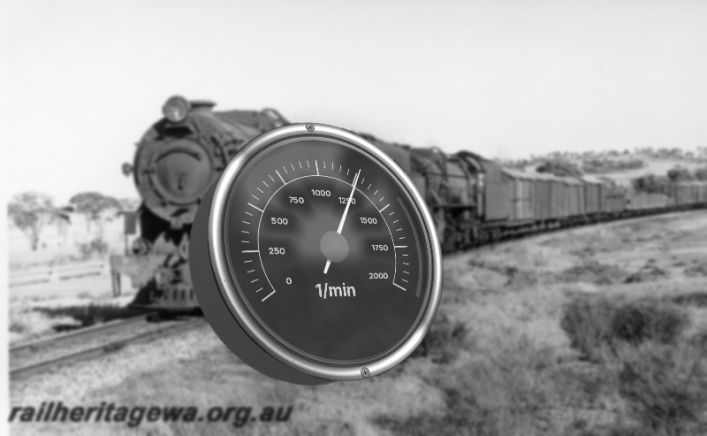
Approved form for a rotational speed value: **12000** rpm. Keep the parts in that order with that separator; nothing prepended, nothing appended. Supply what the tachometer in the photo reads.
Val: **1250** rpm
